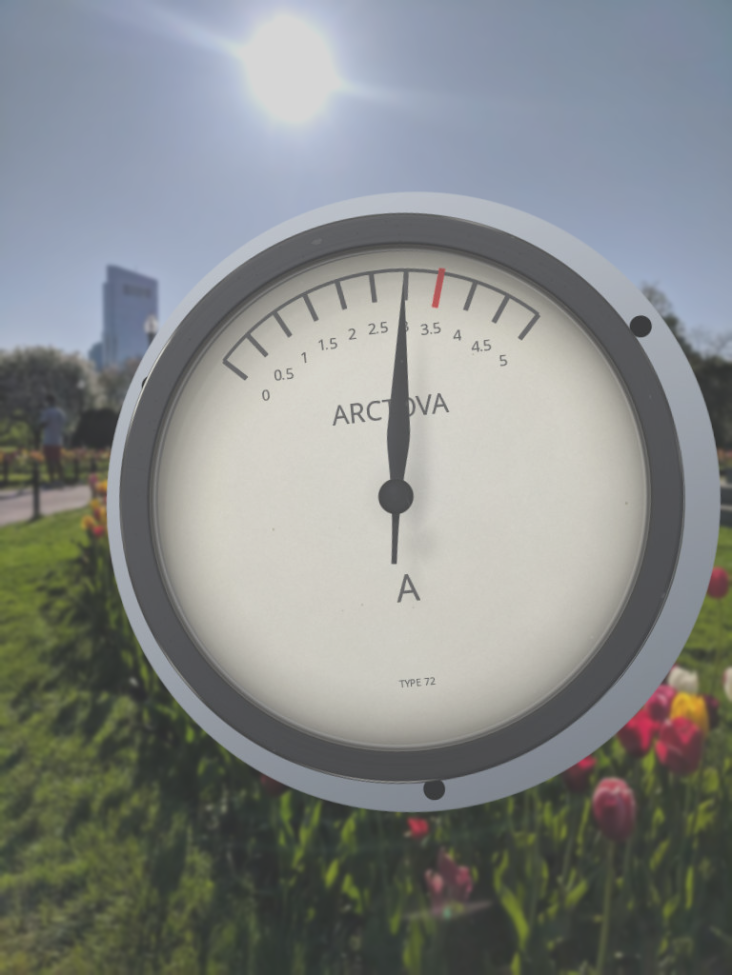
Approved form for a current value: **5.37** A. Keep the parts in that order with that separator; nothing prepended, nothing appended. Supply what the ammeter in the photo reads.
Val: **3** A
